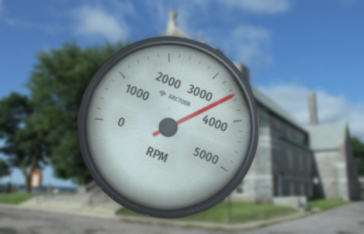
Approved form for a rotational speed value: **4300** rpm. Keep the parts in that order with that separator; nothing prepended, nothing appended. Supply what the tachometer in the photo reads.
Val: **3500** rpm
